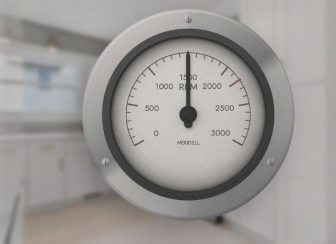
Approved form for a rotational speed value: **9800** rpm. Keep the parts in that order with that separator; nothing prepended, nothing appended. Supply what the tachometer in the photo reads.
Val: **1500** rpm
